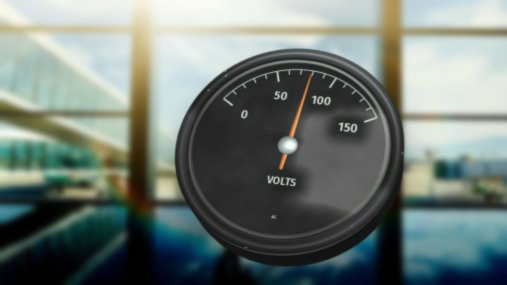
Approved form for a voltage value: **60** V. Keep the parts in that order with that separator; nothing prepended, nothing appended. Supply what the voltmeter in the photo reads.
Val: **80** V
